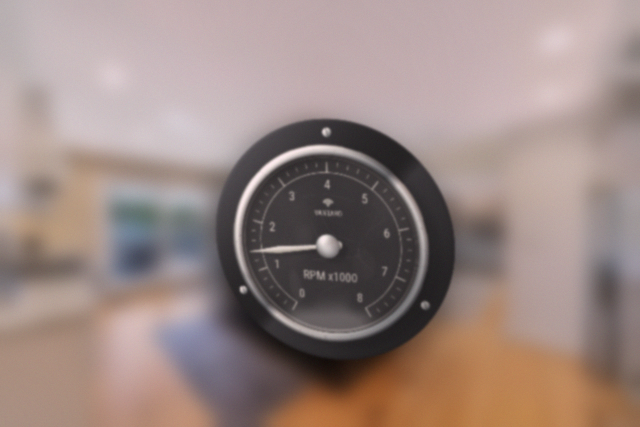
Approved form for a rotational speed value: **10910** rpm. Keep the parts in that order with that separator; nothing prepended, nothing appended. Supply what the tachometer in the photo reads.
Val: **1400** rpm
